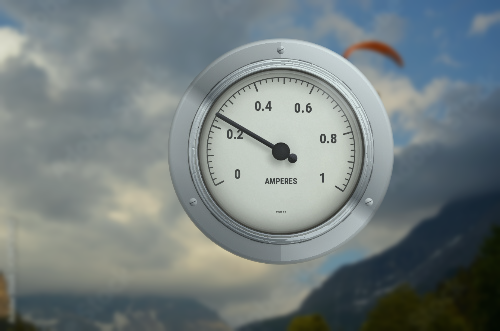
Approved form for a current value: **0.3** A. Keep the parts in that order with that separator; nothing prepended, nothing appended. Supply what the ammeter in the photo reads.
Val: **0.24** A
